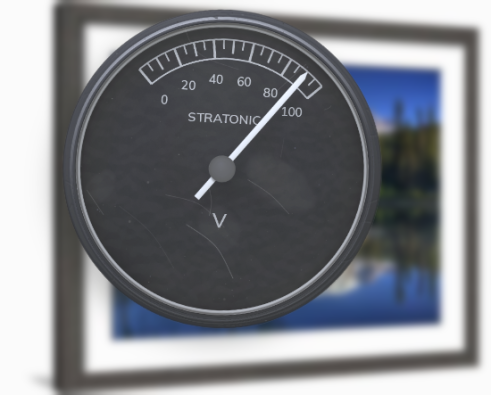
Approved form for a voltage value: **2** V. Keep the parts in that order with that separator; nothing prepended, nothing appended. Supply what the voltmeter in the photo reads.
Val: **90** V
